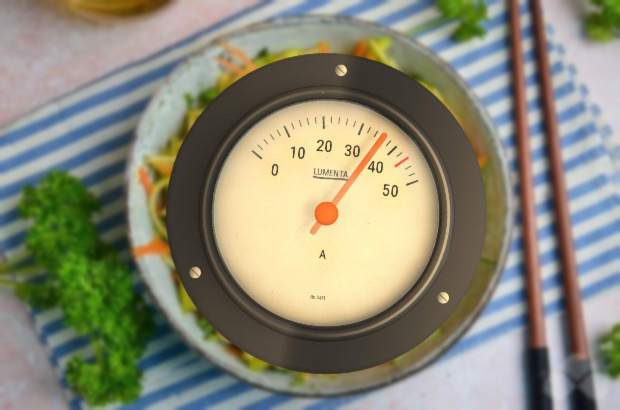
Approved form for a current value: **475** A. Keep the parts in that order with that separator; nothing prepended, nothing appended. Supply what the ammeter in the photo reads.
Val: **36** A
